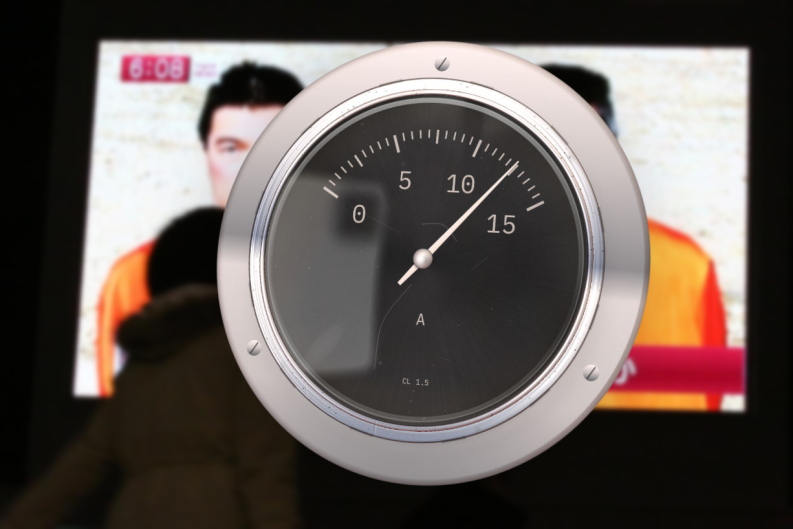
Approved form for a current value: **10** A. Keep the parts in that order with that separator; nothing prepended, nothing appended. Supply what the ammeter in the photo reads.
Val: **12.5** A
